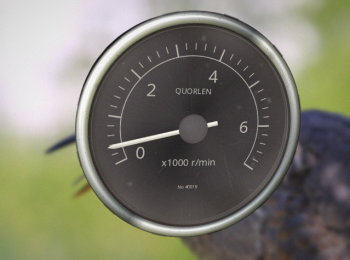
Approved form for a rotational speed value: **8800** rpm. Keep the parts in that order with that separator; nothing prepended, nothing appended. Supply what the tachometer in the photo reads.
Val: **400** rpm
